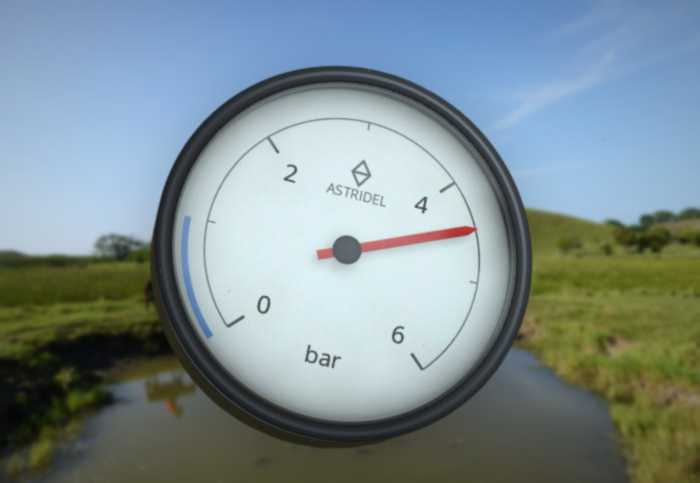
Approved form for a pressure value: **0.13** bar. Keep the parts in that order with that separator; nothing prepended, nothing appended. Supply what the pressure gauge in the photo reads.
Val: **4.5** bar
